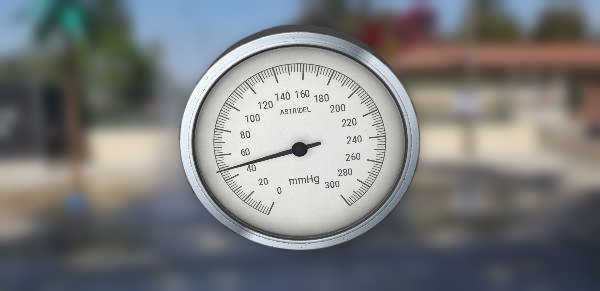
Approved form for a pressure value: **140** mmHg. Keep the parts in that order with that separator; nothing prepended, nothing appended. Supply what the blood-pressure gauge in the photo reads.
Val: **50** mmHg
